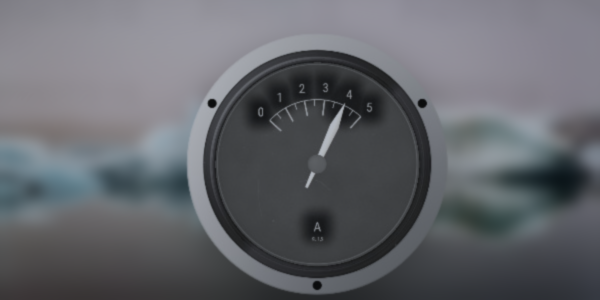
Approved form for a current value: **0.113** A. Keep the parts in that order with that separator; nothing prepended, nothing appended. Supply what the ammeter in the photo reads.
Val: **4** A
